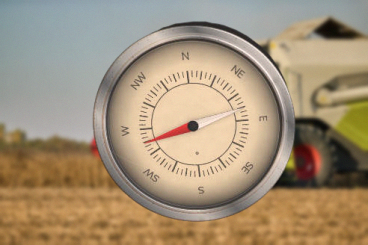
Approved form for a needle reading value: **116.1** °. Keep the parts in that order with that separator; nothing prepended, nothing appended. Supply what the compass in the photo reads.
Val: **255** °
